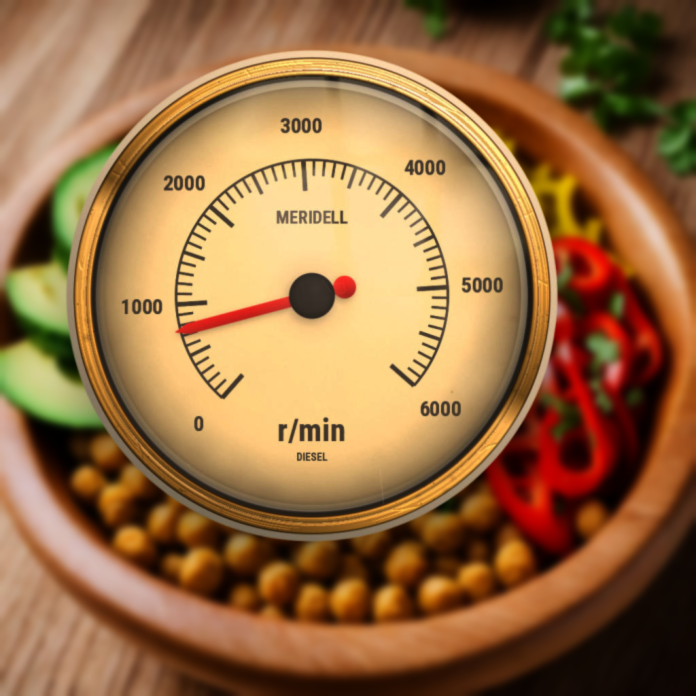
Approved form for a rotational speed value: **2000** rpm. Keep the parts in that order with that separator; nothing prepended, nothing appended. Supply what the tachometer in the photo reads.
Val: **750** rpm
